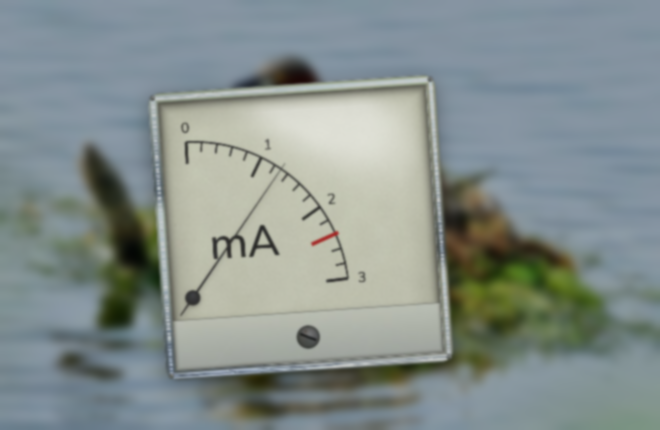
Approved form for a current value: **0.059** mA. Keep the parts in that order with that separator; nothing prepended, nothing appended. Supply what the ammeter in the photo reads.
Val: **1.3** mA
